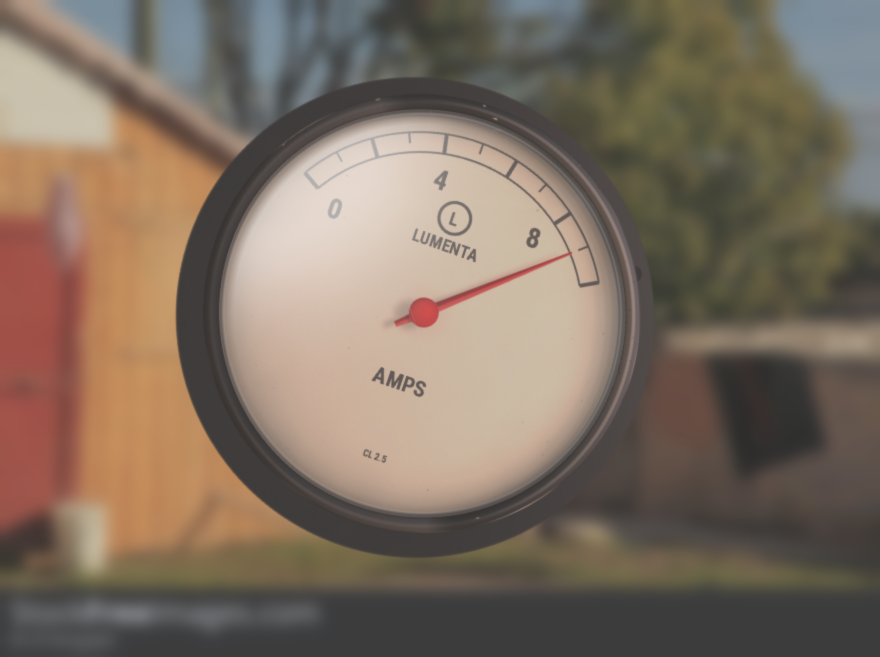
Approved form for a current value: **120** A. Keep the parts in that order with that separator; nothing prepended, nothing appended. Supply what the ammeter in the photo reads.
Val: **9** A
